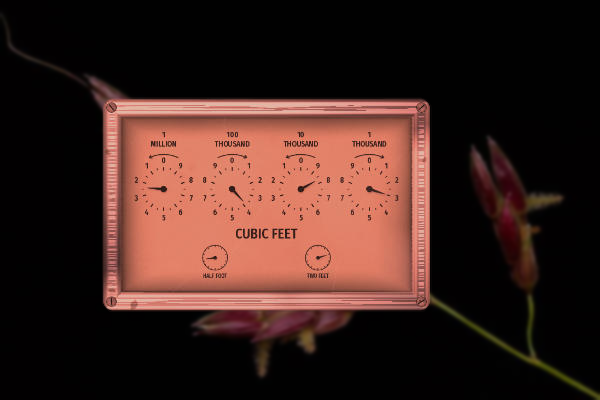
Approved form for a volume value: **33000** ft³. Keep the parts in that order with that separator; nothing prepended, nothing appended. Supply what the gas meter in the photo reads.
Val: **238300** ft³
